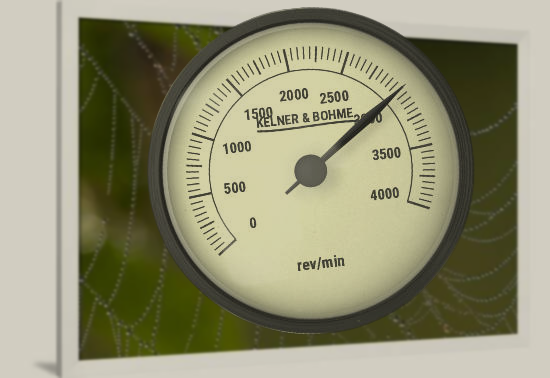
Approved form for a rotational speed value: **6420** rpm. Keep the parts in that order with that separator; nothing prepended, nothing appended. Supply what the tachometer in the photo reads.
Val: **3000** rpm
